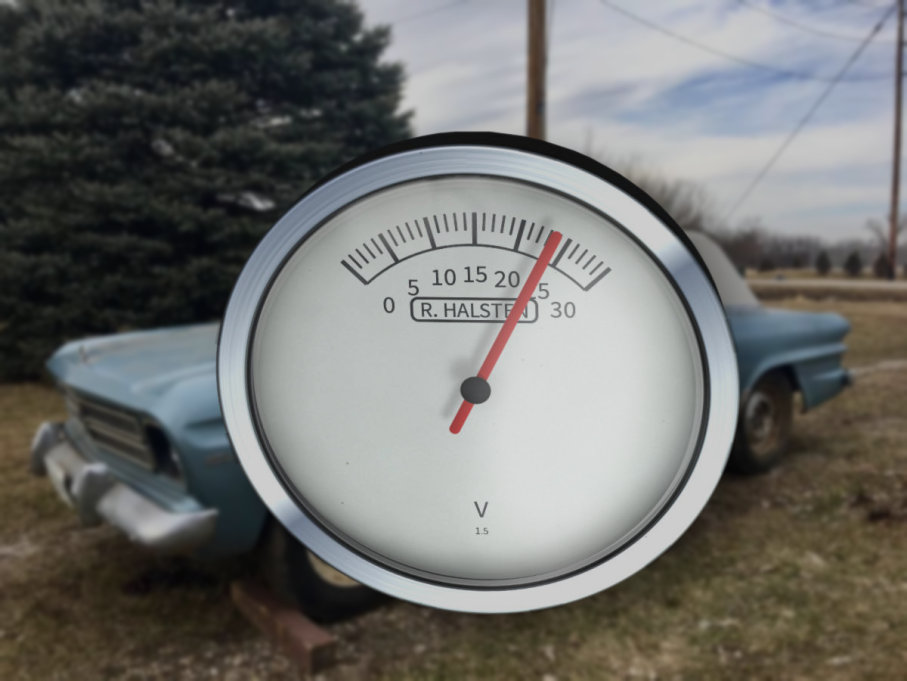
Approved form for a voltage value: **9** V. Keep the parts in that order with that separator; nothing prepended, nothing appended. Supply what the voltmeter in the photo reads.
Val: **23.5** V
